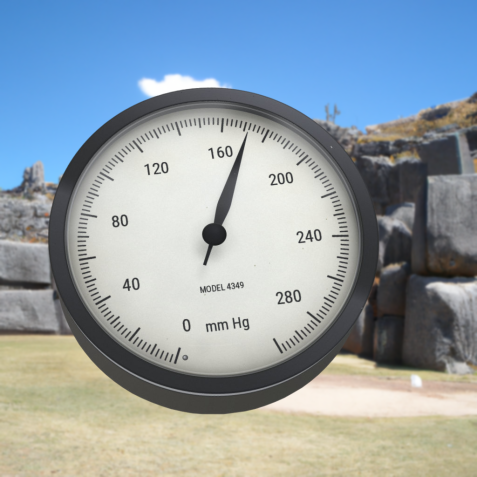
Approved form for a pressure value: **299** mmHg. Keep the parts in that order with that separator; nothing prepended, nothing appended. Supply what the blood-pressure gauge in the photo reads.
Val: **172** mmHg
